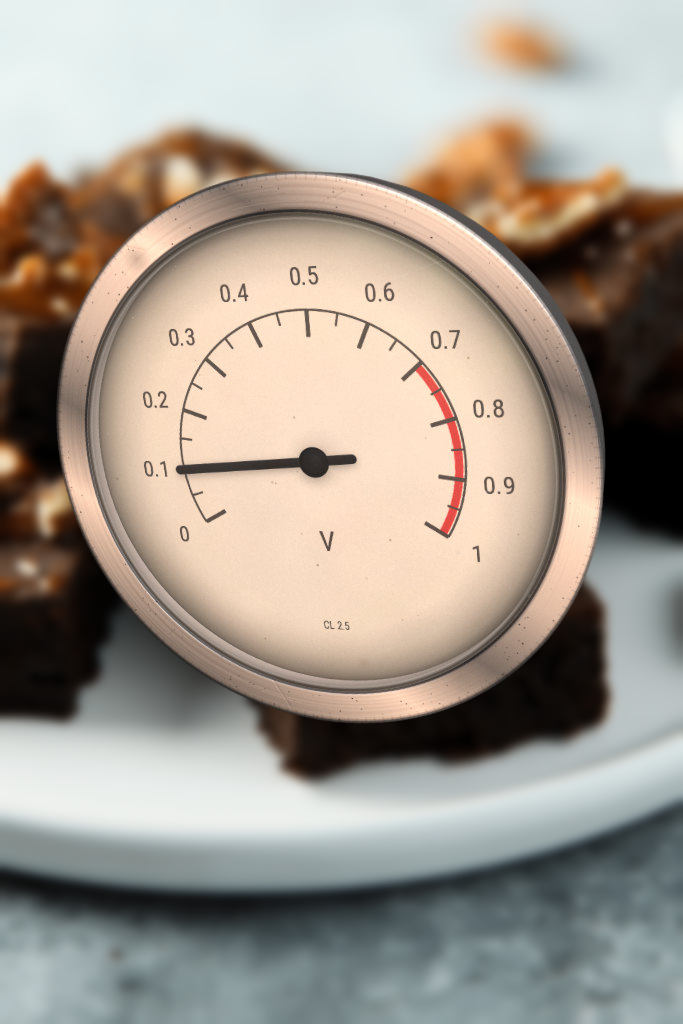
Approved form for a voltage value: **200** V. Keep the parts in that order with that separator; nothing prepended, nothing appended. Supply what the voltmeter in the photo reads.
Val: **0.1** V
